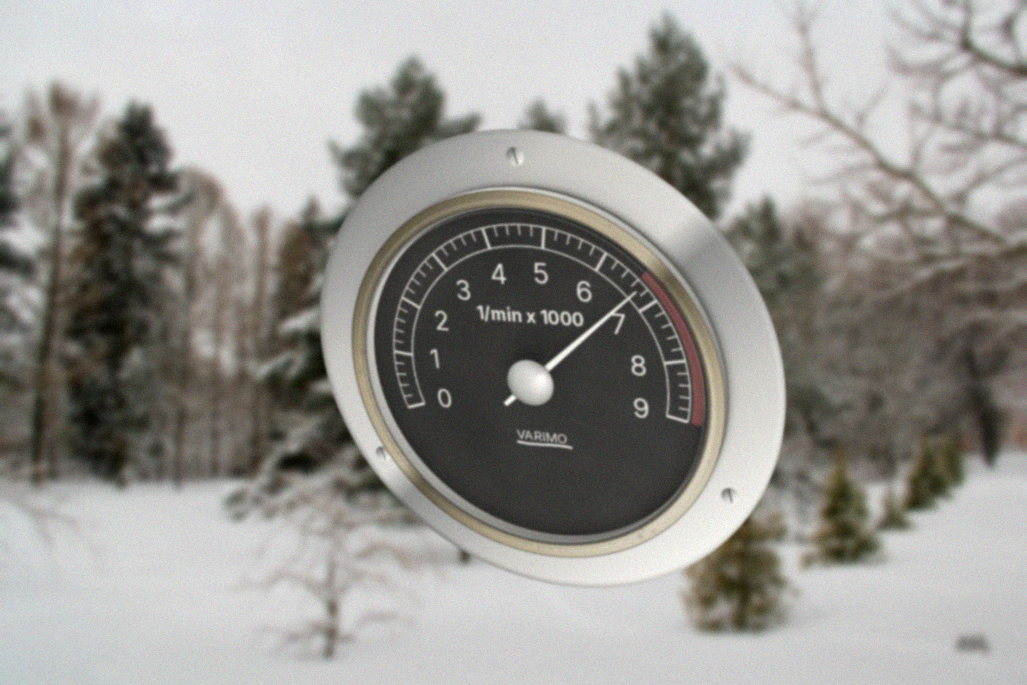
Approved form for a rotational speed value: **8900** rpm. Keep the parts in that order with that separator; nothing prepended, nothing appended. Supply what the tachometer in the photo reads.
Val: **6700** rpm
